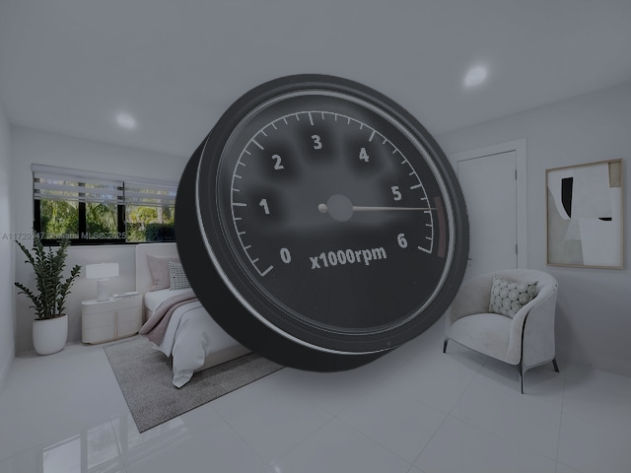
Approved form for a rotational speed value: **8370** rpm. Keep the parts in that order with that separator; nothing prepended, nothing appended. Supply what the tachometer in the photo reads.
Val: **5400** rpm
